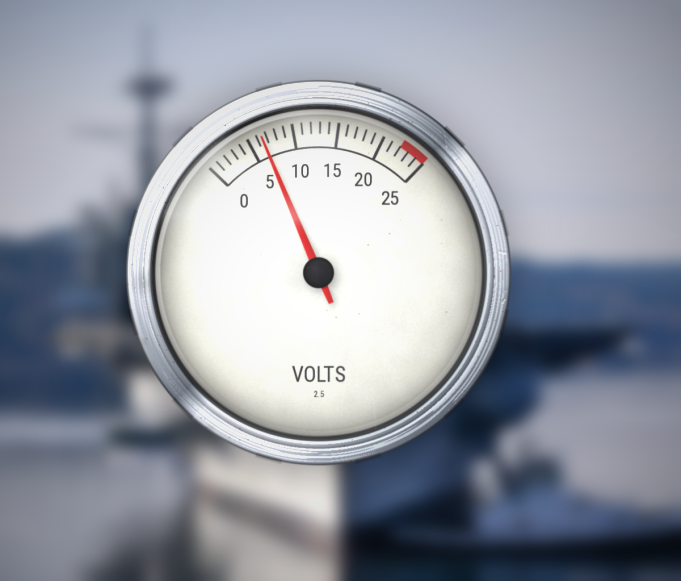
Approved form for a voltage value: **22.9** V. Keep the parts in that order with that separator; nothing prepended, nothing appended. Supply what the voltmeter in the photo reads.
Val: **6.5** V
